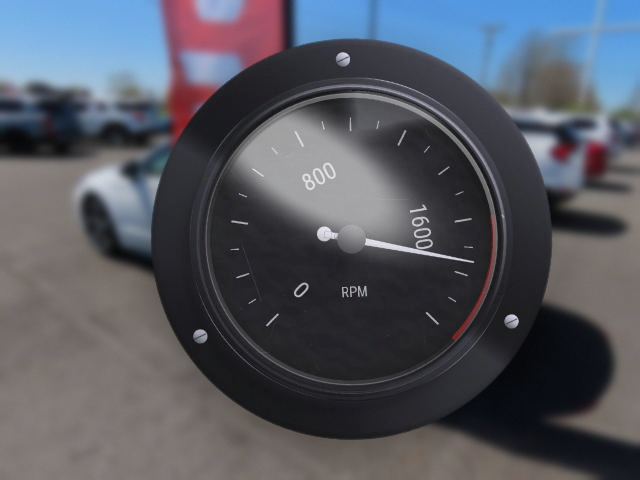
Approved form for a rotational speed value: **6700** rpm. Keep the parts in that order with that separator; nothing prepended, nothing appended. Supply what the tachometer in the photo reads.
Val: **1750** rpm
